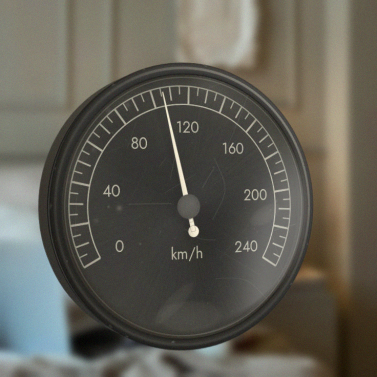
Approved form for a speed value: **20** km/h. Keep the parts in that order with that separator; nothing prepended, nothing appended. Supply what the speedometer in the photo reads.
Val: **105** km/h
